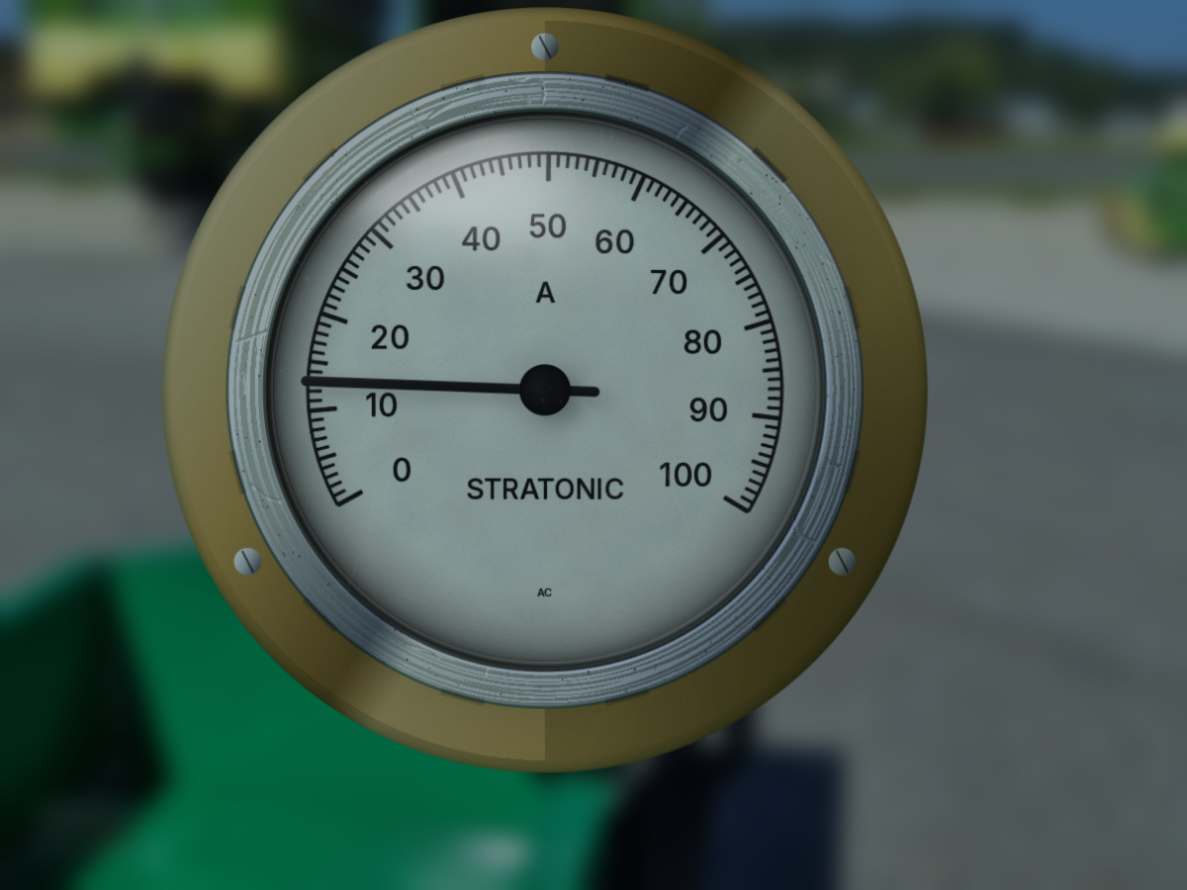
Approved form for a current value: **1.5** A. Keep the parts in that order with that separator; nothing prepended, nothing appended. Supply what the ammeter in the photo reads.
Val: **13** A
